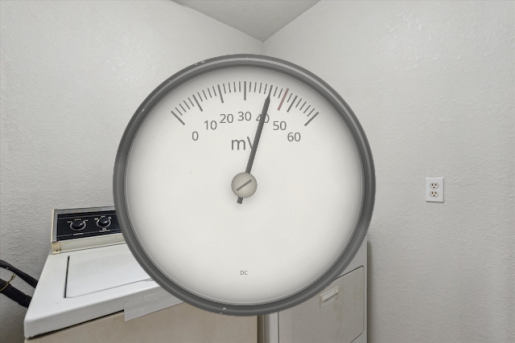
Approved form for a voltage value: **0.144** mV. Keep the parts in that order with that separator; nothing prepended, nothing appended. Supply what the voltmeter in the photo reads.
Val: **40** mV
